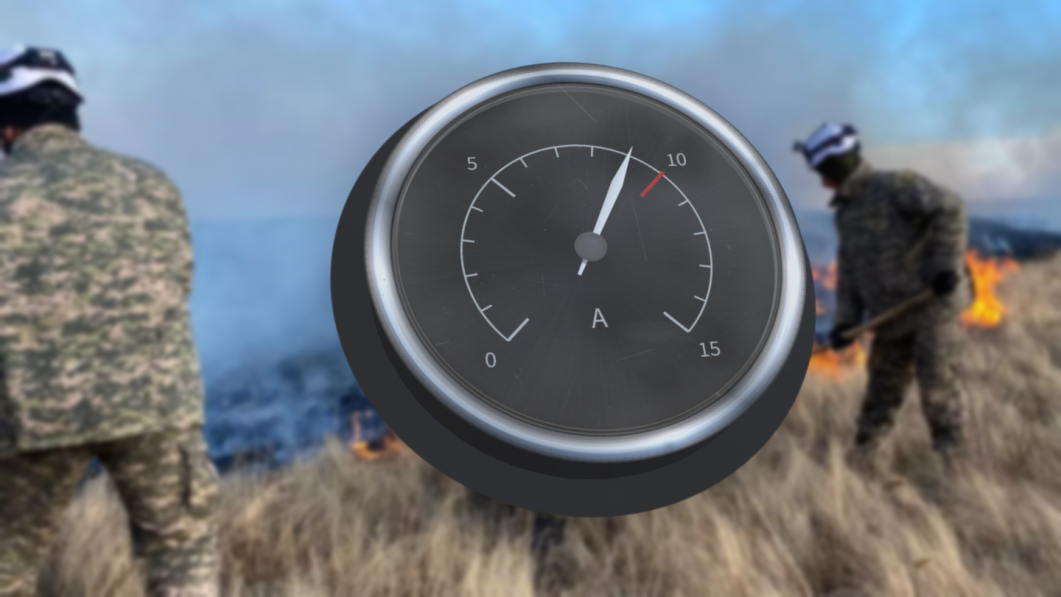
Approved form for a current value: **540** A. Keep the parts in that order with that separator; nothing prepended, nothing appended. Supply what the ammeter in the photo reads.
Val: **9** A
